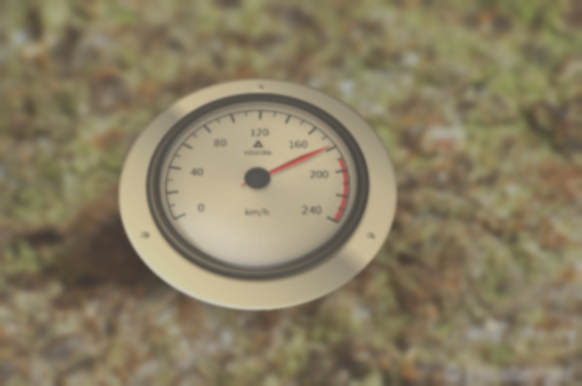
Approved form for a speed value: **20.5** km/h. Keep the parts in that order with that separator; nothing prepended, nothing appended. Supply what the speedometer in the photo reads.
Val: **180** km/h
